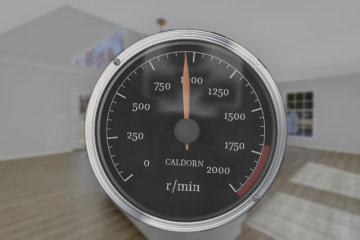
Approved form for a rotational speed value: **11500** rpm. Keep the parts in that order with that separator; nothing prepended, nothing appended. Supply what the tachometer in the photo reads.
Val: **950** rpm
